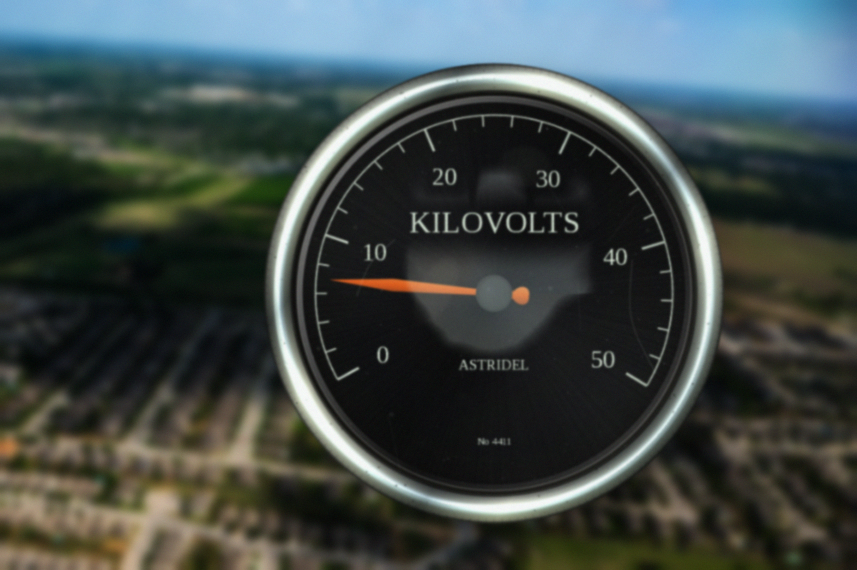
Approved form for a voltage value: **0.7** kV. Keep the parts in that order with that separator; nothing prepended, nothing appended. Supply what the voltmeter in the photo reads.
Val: **7** kV
